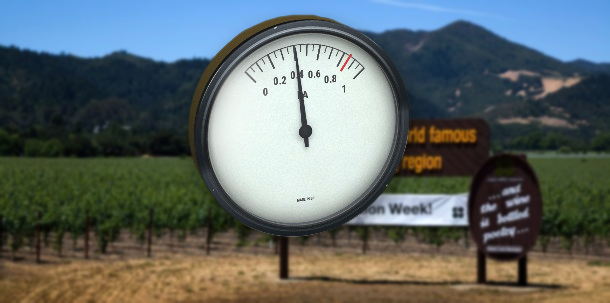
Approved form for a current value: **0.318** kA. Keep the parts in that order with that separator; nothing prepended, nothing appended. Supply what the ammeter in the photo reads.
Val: **0.4** kA
